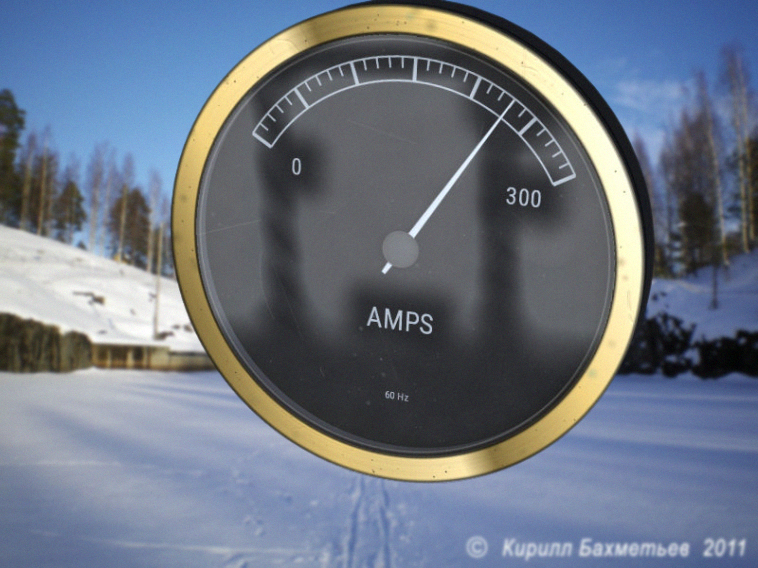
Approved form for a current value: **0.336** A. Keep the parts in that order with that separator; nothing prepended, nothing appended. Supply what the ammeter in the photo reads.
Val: **230** A
